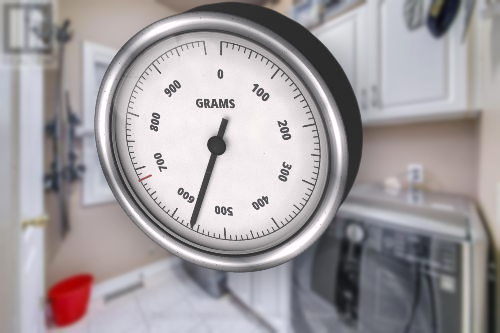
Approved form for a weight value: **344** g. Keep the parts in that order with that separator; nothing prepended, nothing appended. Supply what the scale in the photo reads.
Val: **560** g
